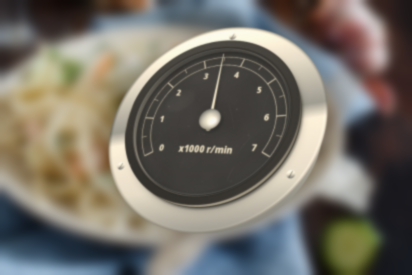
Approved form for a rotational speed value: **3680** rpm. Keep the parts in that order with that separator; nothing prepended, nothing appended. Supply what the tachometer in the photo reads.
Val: **3500** rpm
